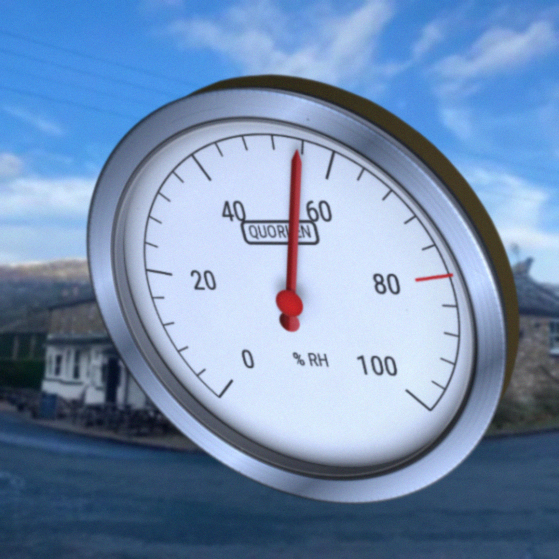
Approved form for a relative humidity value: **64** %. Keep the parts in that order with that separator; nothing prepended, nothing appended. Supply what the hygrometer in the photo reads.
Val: **56** %
